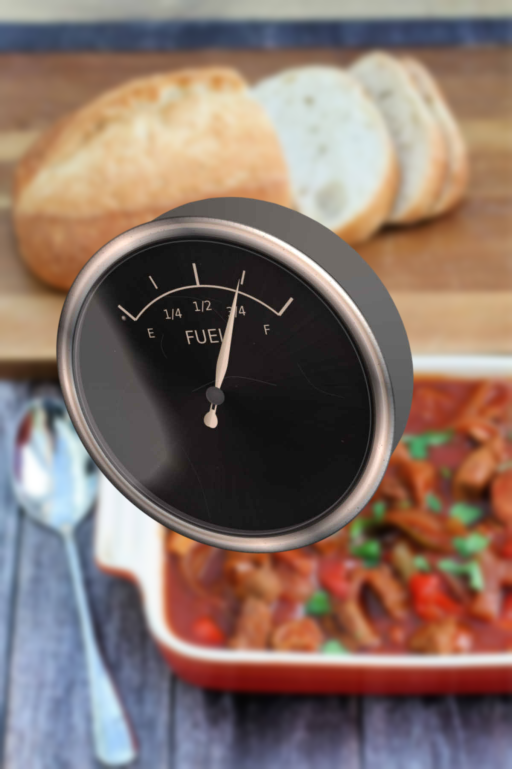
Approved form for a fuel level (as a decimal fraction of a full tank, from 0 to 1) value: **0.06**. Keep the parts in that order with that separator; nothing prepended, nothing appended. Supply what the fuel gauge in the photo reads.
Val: **0.75**
